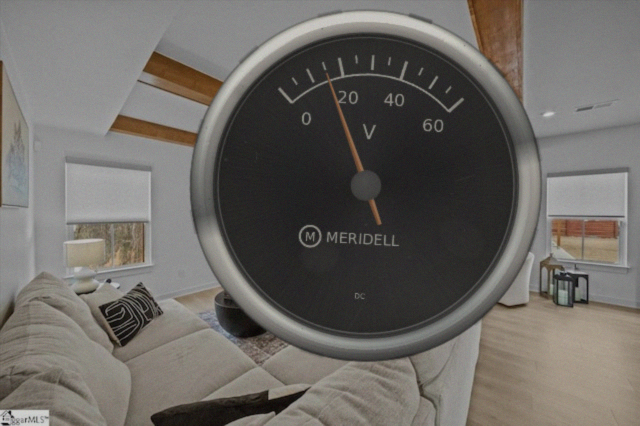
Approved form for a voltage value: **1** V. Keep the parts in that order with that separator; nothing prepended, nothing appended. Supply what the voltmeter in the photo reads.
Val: **15** V
